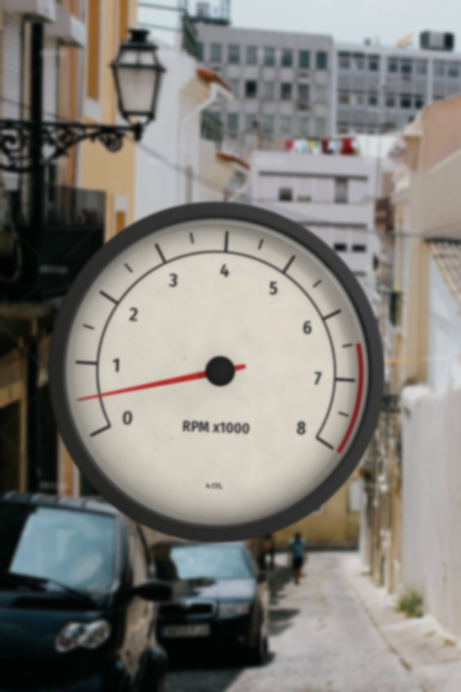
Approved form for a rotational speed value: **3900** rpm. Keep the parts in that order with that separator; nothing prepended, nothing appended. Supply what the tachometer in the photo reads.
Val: **500** rpm
